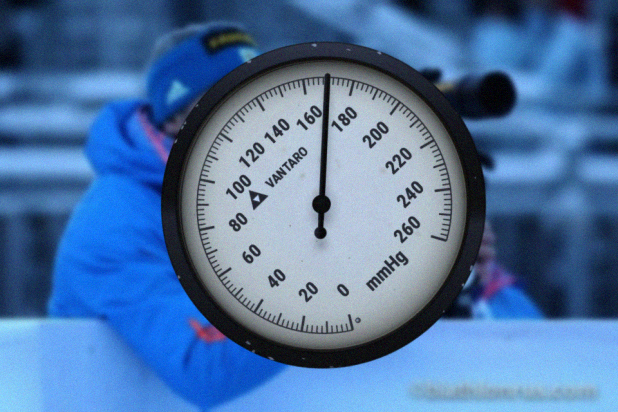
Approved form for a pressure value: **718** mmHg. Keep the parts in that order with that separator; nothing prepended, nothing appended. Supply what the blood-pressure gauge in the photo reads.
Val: **170** mmHg
